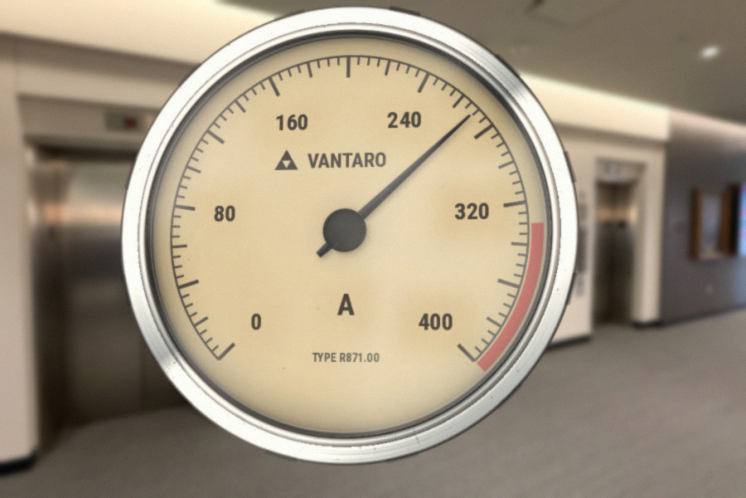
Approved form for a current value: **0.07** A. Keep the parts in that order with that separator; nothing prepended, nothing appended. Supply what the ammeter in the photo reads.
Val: **270** A
